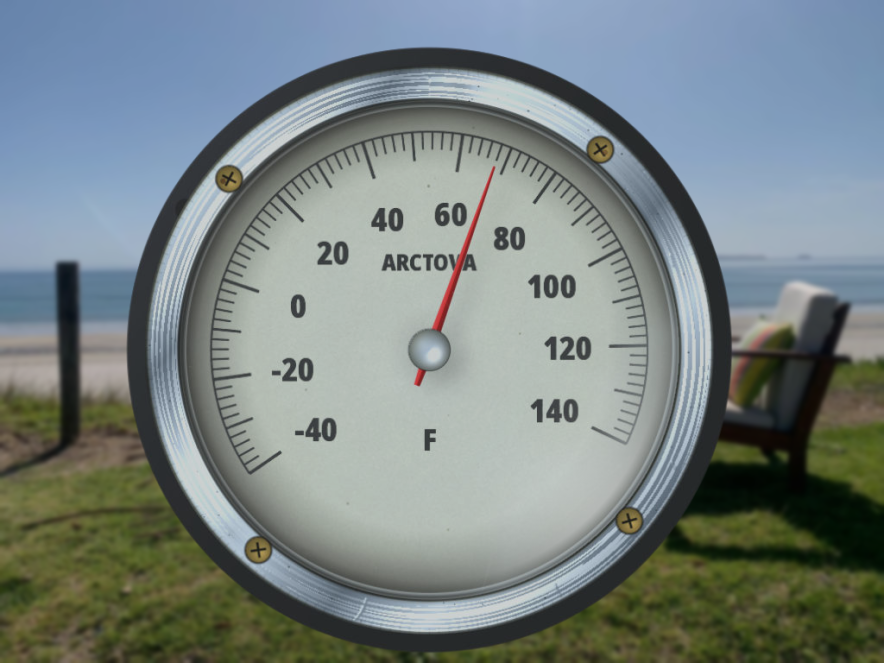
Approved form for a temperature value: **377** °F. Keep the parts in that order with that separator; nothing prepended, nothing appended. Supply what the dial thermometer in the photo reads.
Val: **68** °F
